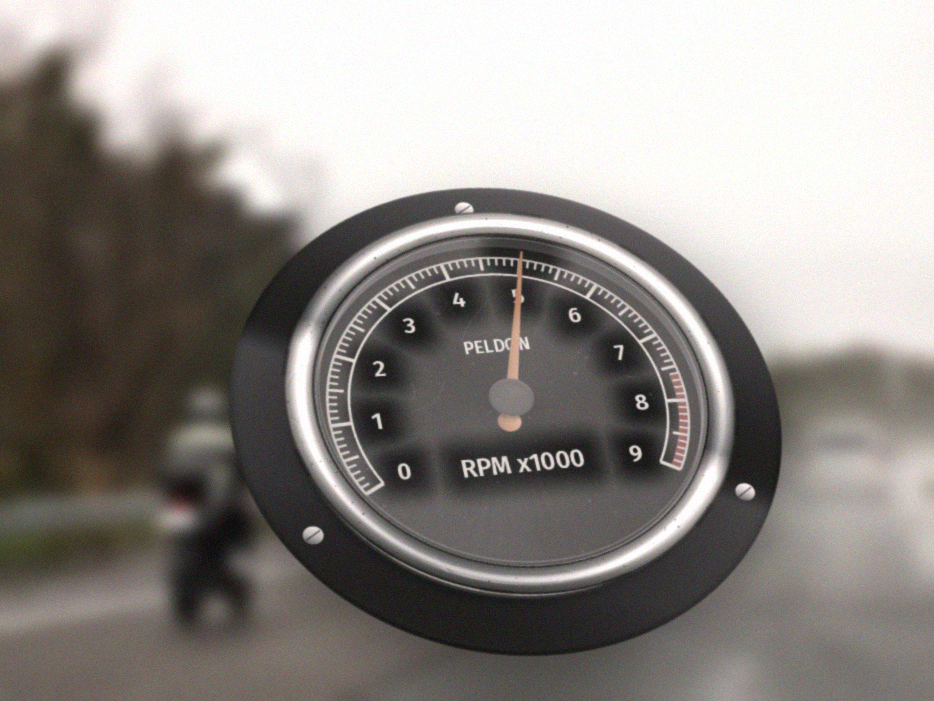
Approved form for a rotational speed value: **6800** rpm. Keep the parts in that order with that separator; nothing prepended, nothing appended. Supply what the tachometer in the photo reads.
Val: **5000** rpm
